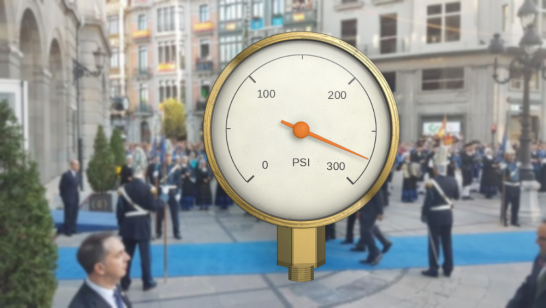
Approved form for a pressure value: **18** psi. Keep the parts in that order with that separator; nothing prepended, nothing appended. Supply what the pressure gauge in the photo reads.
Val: **275** psi
